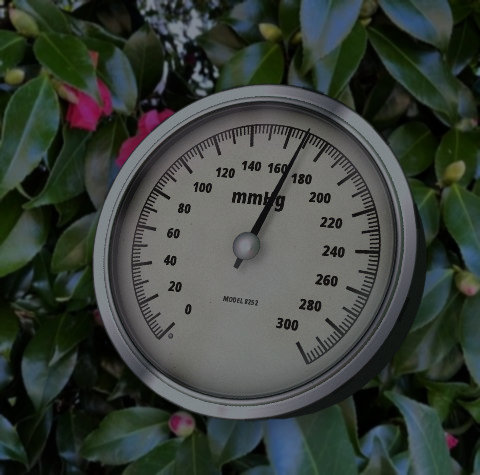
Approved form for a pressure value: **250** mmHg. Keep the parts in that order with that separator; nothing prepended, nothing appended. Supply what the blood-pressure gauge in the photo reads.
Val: **170** mmHg
